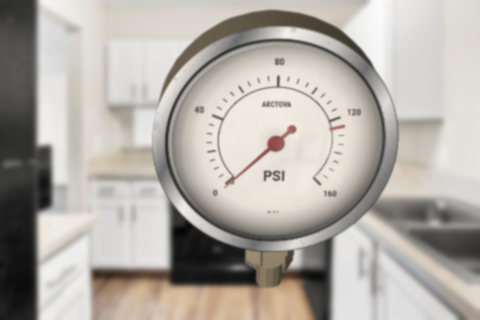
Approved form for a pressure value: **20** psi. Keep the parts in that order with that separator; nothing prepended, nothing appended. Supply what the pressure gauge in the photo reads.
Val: **0** psi
